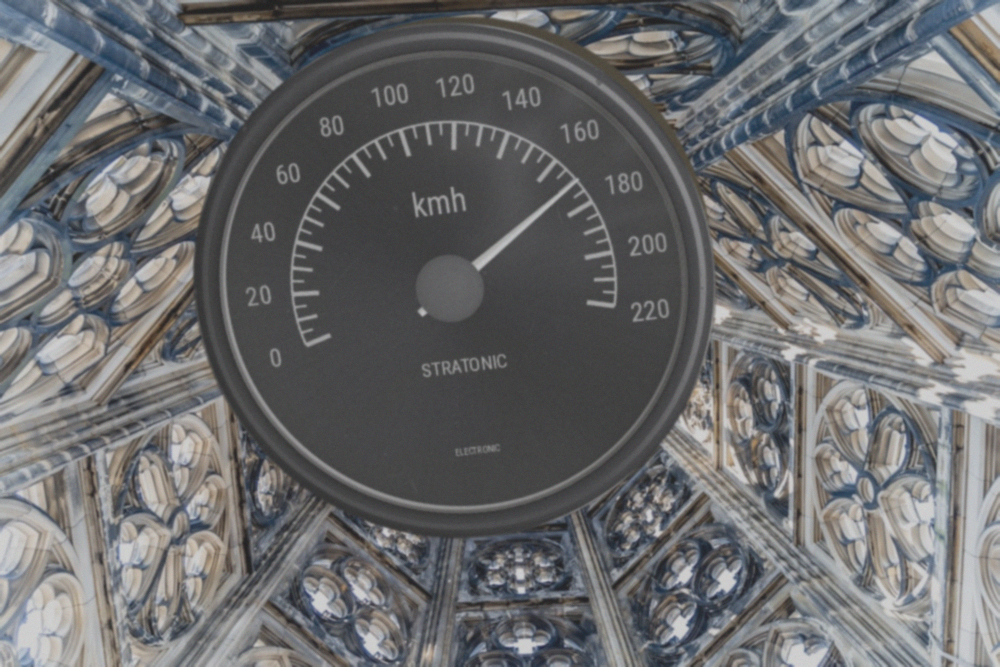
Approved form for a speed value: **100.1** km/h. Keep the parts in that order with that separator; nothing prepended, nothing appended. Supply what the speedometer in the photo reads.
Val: **170** km/h
